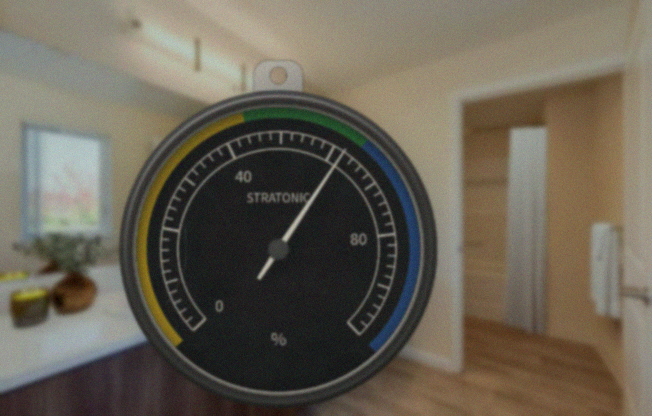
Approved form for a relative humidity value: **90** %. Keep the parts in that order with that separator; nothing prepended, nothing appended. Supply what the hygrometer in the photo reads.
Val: **62** %
